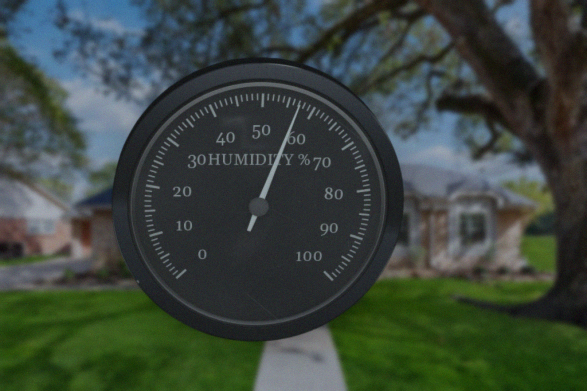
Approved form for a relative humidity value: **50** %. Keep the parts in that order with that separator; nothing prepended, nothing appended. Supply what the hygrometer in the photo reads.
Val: **57** %
